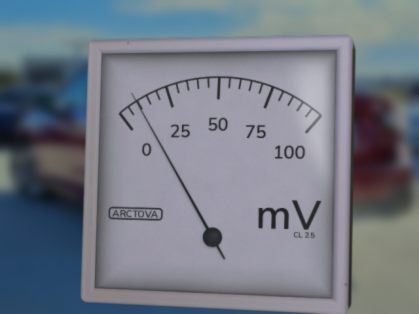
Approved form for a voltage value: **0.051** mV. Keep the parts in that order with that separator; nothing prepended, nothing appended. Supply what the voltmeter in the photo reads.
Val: **10** mV
